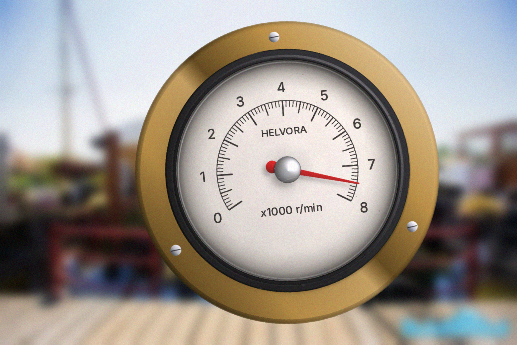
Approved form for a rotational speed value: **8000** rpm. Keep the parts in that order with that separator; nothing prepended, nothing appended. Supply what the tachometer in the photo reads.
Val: **7500** rpm
